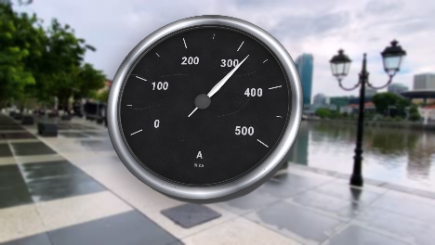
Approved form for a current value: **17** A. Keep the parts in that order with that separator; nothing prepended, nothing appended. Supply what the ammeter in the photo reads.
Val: **325** A
